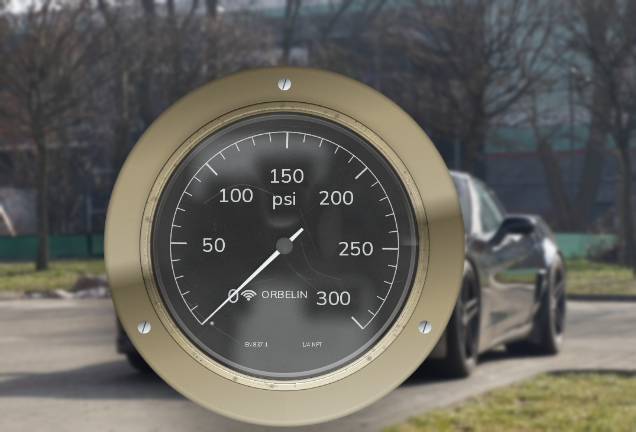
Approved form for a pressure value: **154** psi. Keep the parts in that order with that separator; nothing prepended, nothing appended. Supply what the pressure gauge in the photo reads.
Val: **0** psi
